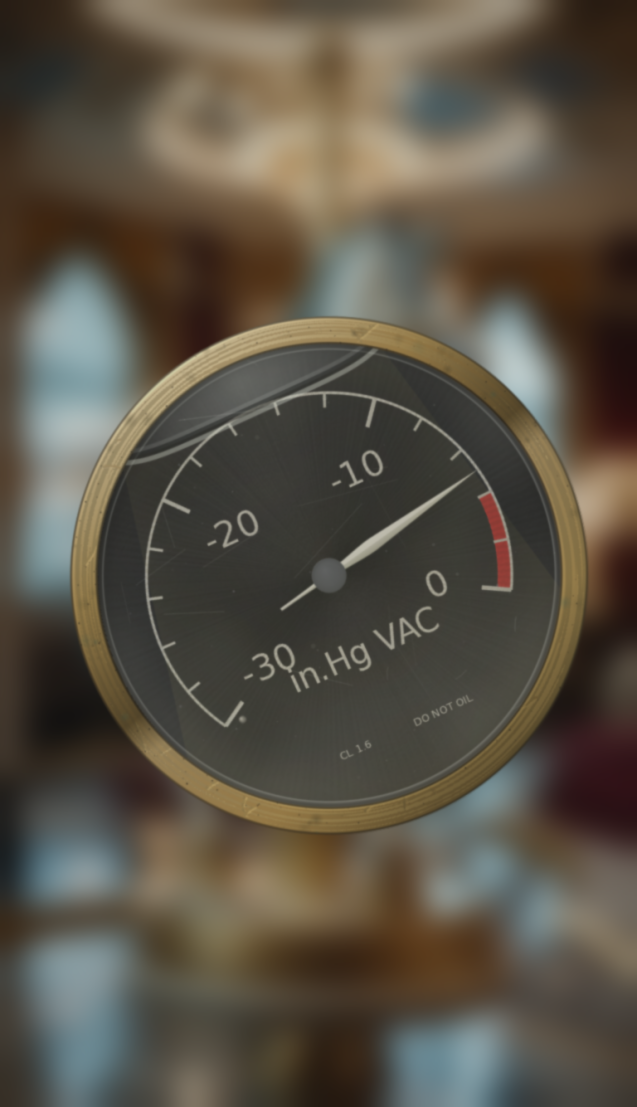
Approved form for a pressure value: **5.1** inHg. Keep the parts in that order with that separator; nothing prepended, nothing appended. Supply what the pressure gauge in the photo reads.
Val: **-5** inHg
